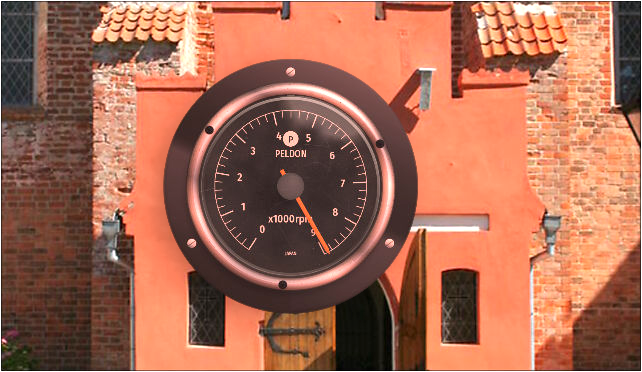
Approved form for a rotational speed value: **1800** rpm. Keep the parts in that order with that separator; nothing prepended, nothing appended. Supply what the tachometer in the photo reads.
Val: **8900** rpm
